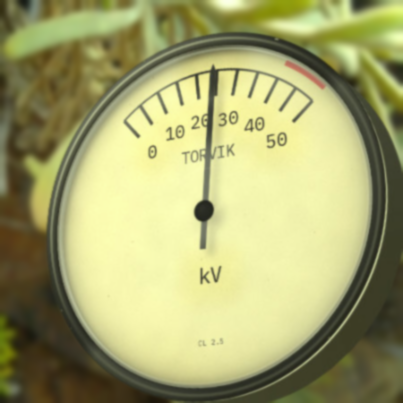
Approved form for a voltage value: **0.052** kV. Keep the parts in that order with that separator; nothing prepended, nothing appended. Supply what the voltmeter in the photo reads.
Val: **25** kV
